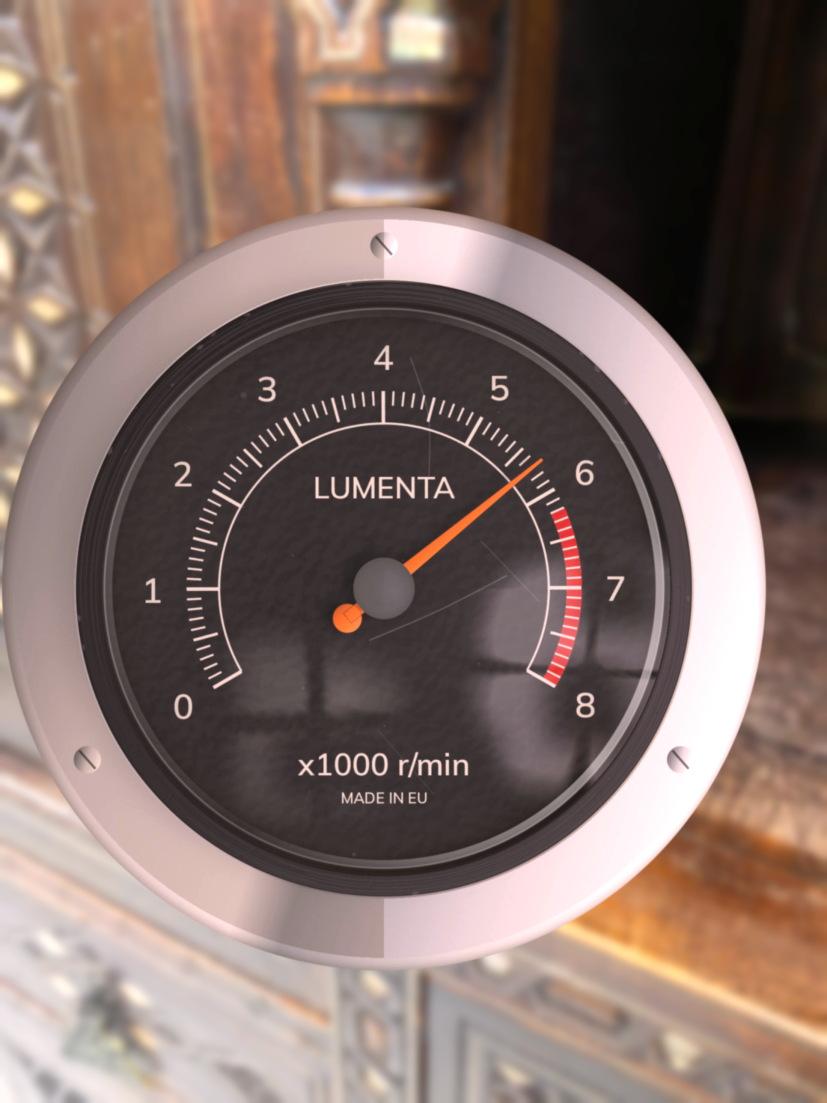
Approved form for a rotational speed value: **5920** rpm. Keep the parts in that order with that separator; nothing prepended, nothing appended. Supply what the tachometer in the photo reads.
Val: **5700** rpm
